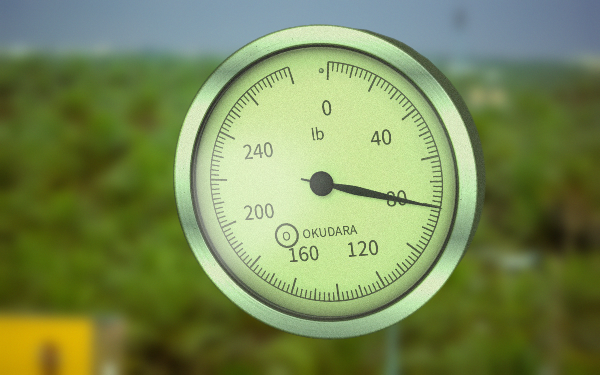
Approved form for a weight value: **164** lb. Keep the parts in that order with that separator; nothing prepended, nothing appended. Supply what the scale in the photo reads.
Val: **80** lb
